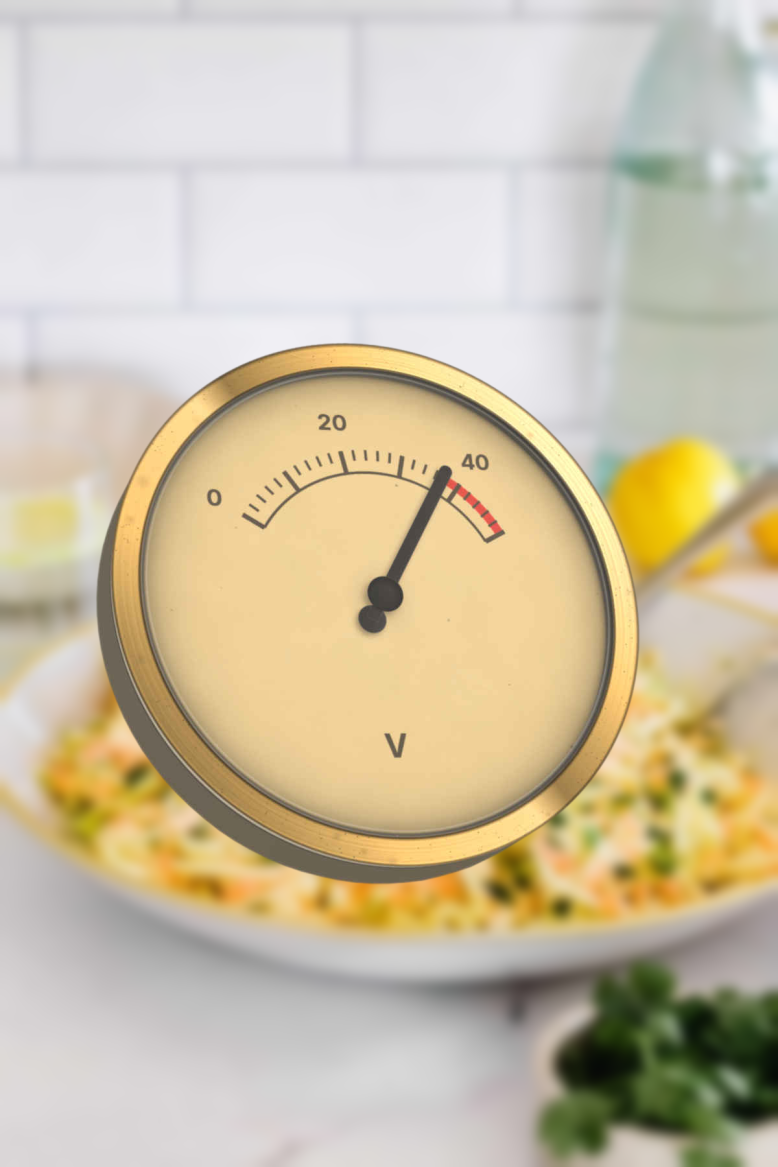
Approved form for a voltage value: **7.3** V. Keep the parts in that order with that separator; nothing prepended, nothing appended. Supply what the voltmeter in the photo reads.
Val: **37** V
